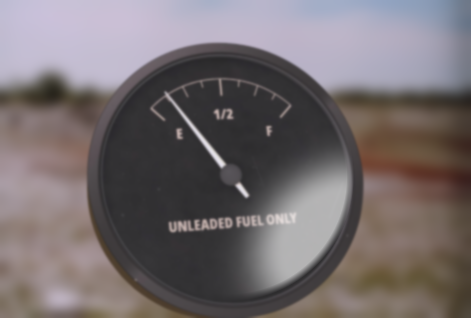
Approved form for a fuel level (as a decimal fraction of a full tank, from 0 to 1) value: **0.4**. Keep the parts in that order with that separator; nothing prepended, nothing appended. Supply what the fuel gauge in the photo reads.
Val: **0.125**
